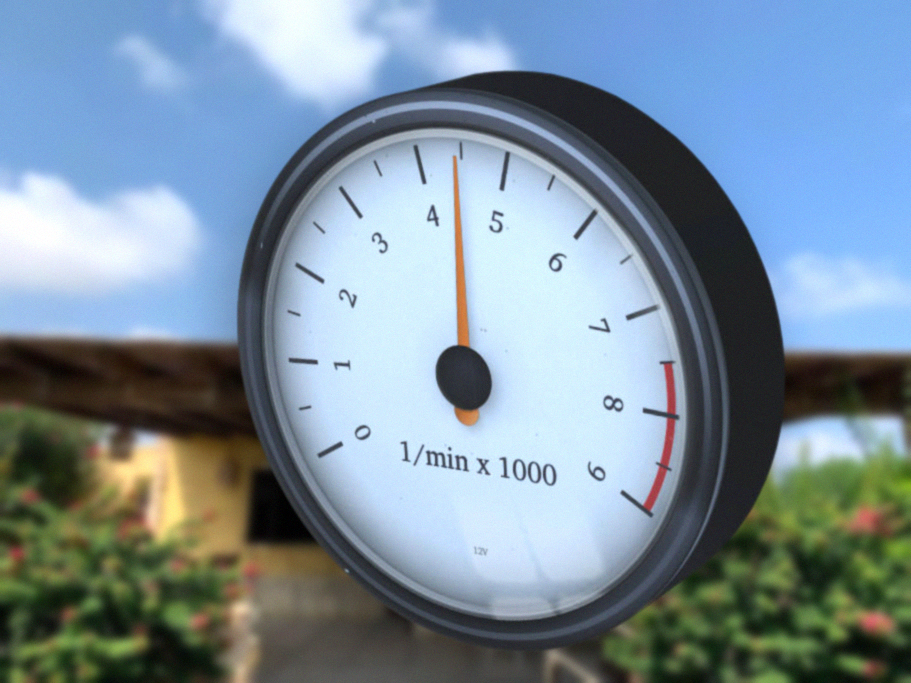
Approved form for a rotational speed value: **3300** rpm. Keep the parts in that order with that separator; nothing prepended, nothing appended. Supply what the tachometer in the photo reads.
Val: **4500** rpm
